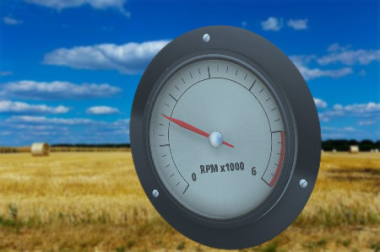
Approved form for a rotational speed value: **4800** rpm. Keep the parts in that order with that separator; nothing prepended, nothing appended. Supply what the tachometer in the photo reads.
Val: **1600** rpm
